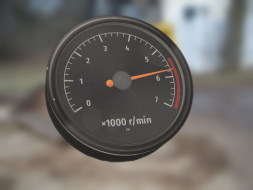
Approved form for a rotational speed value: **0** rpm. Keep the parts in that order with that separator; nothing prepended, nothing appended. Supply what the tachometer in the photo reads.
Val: **5800** rpm
